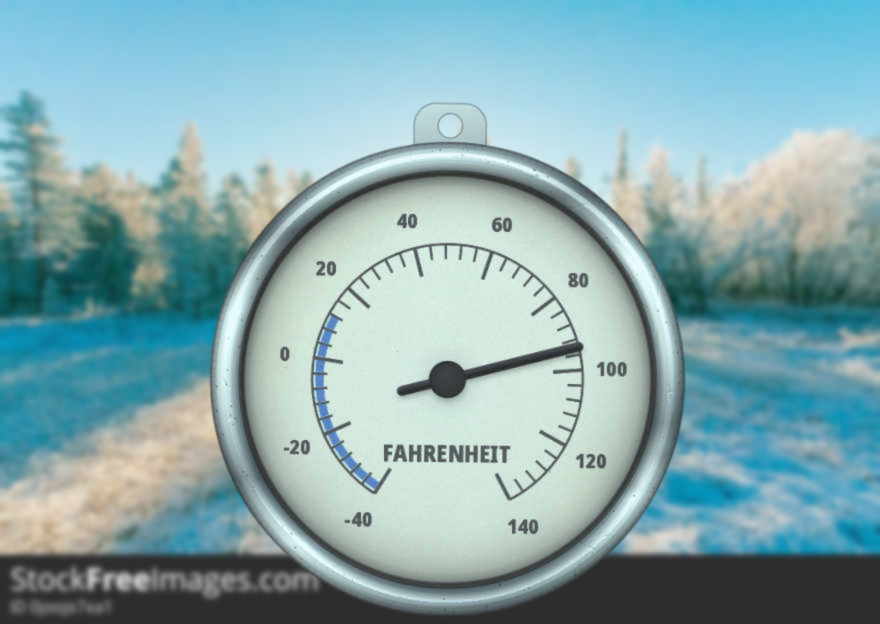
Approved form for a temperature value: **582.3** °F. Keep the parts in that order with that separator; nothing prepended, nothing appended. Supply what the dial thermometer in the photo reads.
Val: **94** °F
